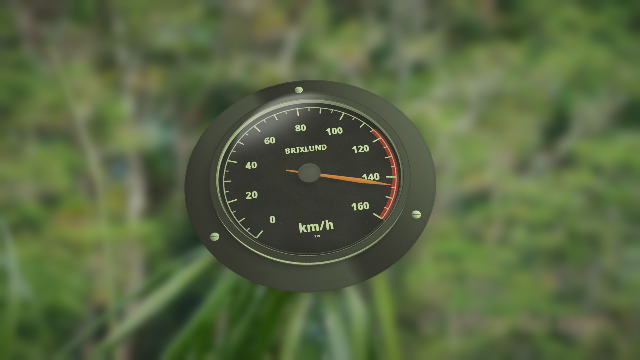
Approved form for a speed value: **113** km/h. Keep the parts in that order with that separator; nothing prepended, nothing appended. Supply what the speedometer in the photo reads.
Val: **145** km/h
